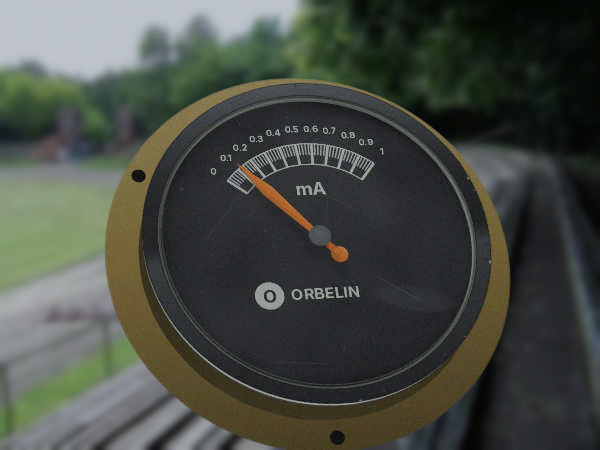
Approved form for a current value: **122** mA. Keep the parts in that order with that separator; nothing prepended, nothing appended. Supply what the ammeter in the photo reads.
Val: **0.1** mA
